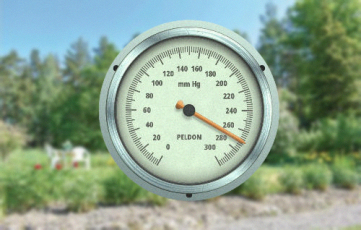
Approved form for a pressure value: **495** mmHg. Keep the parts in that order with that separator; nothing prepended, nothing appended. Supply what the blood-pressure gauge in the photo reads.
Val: **270** mmHg
